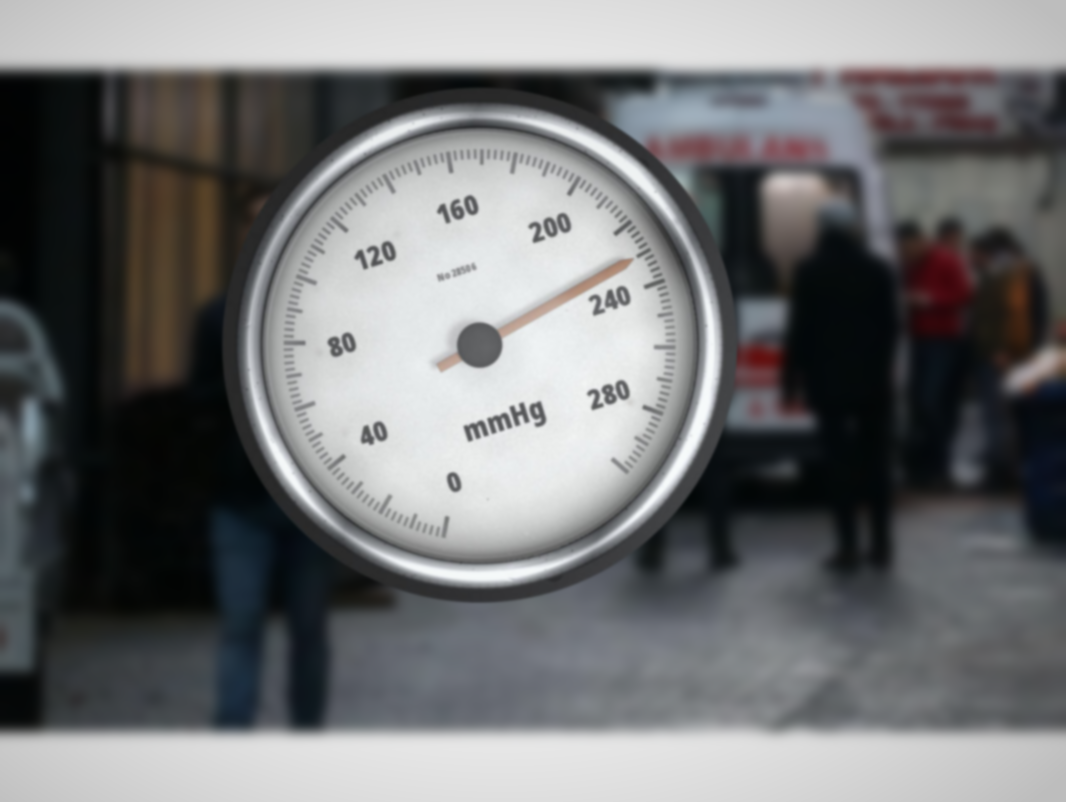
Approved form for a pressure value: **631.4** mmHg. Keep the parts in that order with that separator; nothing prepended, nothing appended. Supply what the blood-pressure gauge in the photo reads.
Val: **230** mmHg
